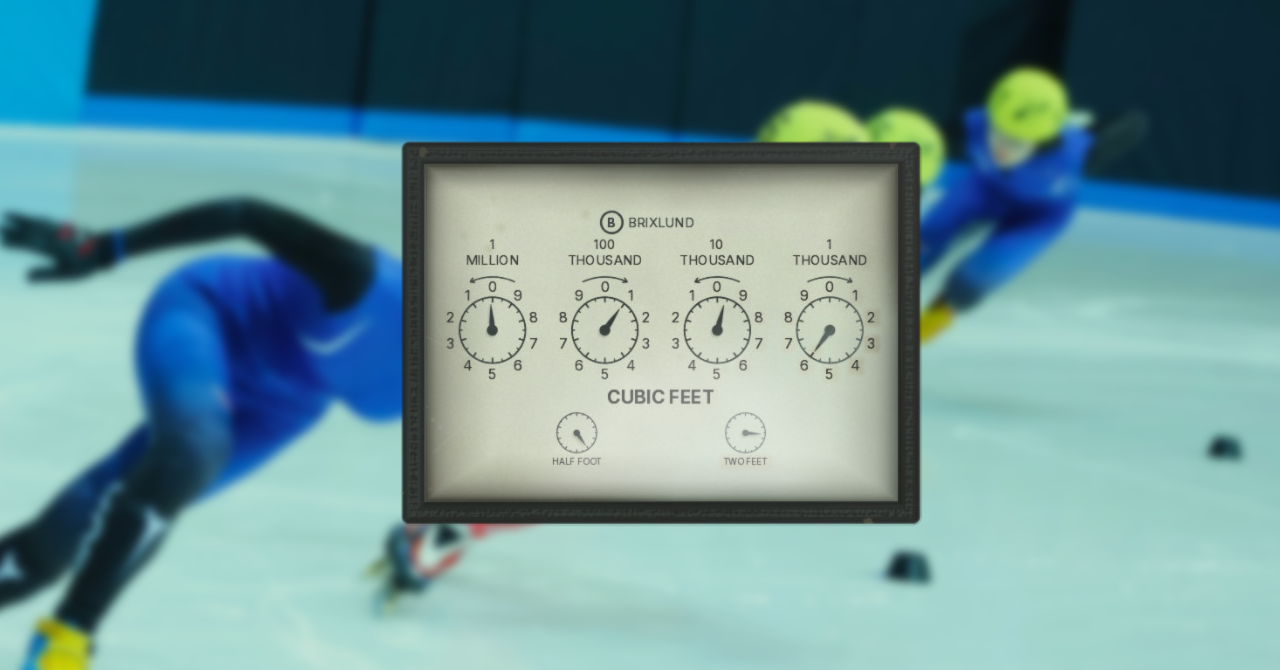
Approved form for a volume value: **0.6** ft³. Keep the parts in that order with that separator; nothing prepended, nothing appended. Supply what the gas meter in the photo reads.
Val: **9600** ft³
